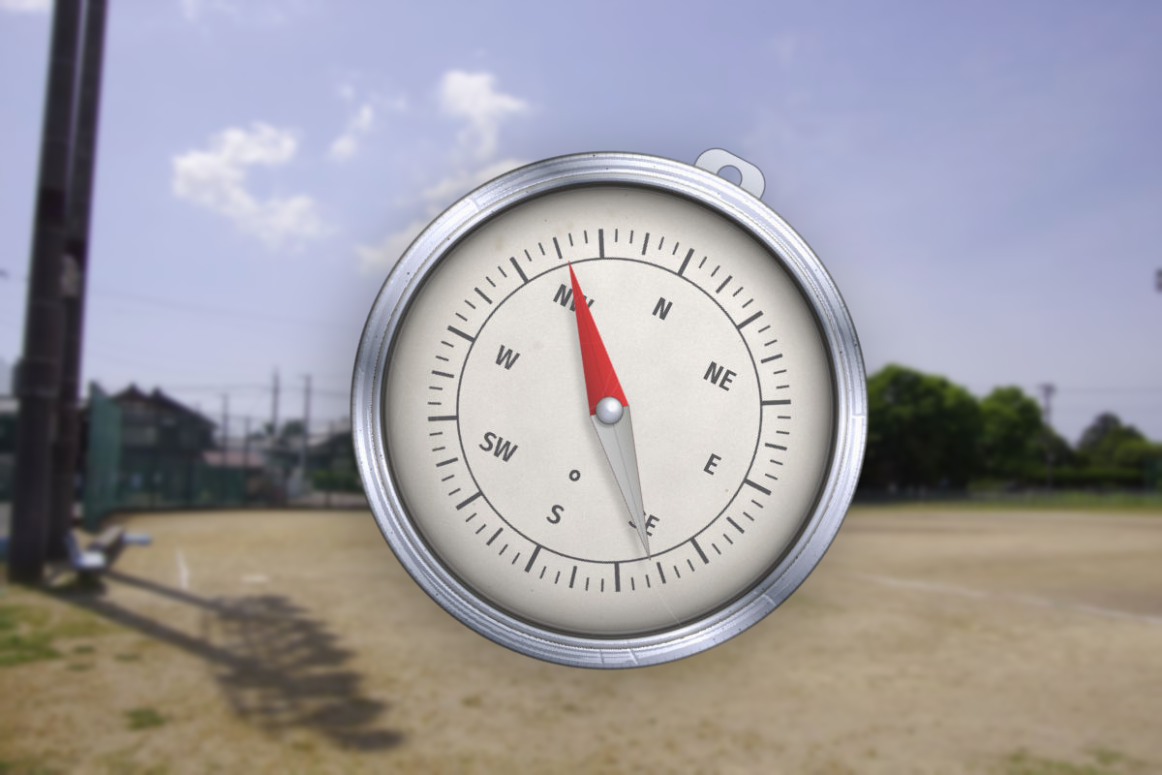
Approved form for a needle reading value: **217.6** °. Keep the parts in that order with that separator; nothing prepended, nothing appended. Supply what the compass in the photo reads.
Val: **317.5** °
